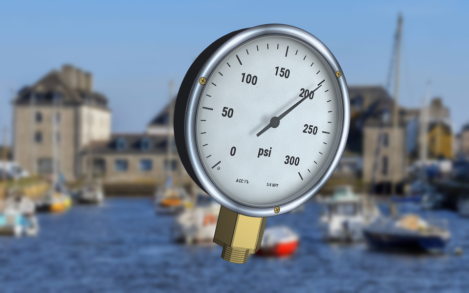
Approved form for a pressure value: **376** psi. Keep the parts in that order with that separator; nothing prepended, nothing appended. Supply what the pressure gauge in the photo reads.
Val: **200** psi
